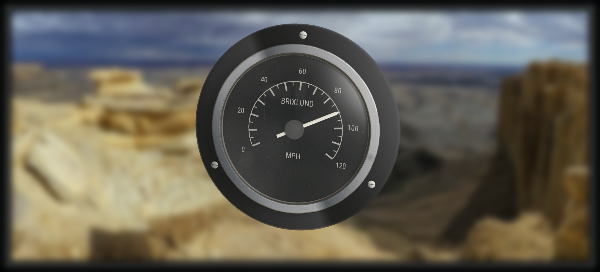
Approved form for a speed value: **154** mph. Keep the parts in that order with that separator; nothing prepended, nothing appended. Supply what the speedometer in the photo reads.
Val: **90** mph
